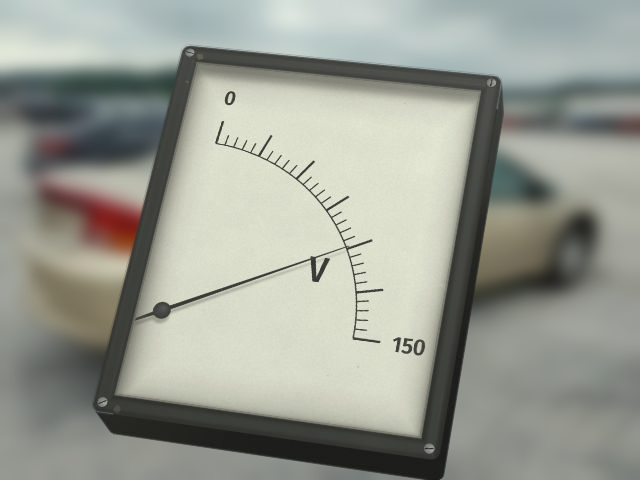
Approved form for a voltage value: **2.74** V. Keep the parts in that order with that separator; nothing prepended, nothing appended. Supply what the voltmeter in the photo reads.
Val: **100** V
